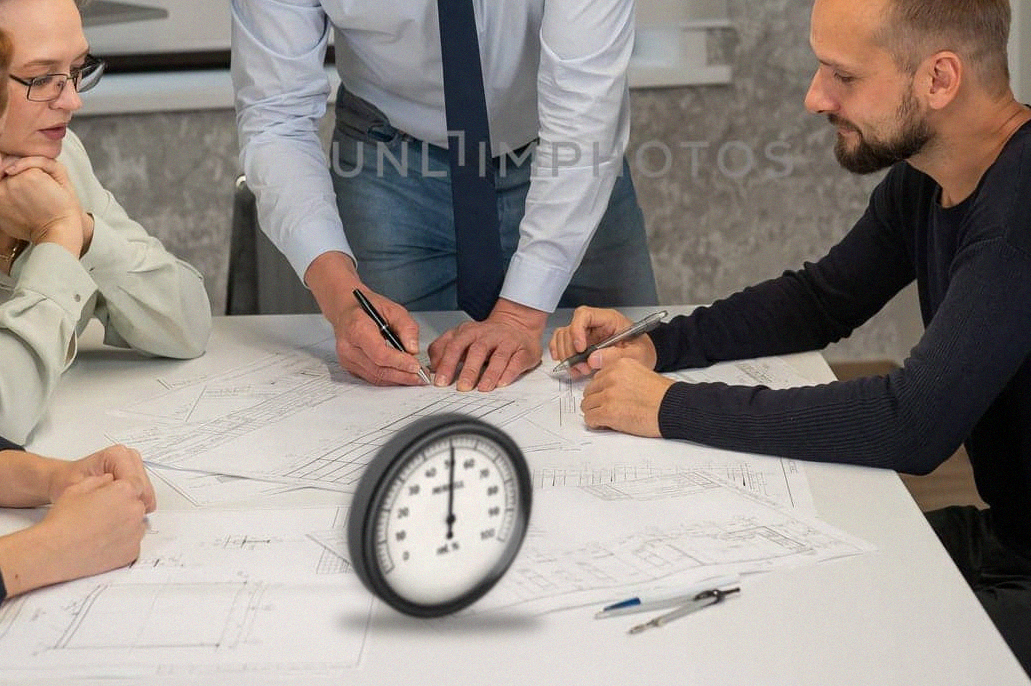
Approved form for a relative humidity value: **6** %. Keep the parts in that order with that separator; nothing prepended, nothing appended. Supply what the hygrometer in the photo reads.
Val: **50** %
